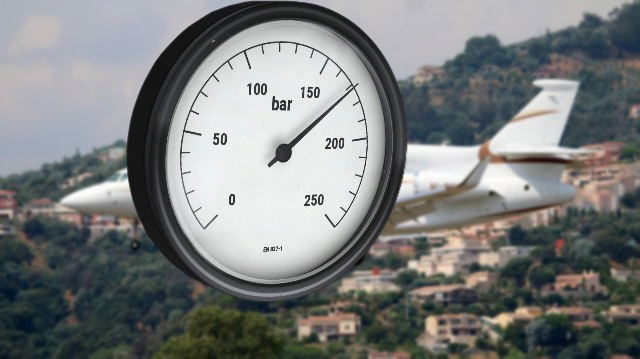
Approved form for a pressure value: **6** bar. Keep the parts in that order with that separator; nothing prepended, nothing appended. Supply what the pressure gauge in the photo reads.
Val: **170** bar
